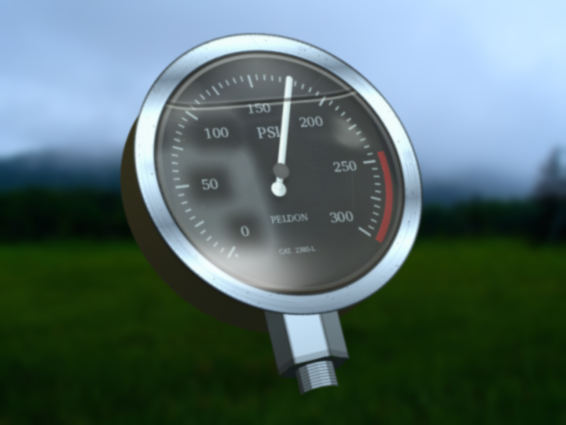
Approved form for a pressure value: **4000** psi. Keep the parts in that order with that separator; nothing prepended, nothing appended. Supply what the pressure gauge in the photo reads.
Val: **175** psi
